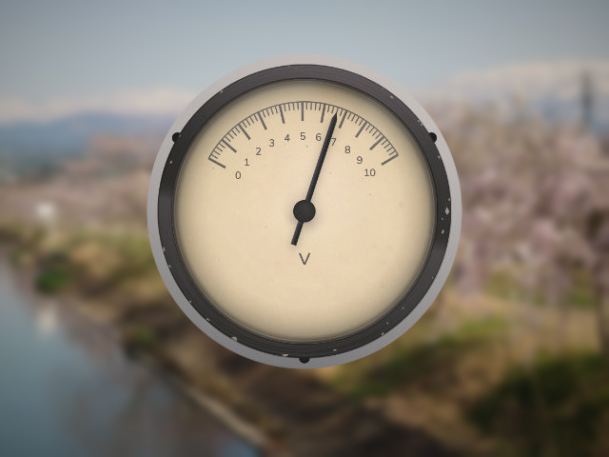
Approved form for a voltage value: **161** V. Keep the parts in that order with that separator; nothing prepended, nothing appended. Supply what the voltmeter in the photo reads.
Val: **6.6** V
